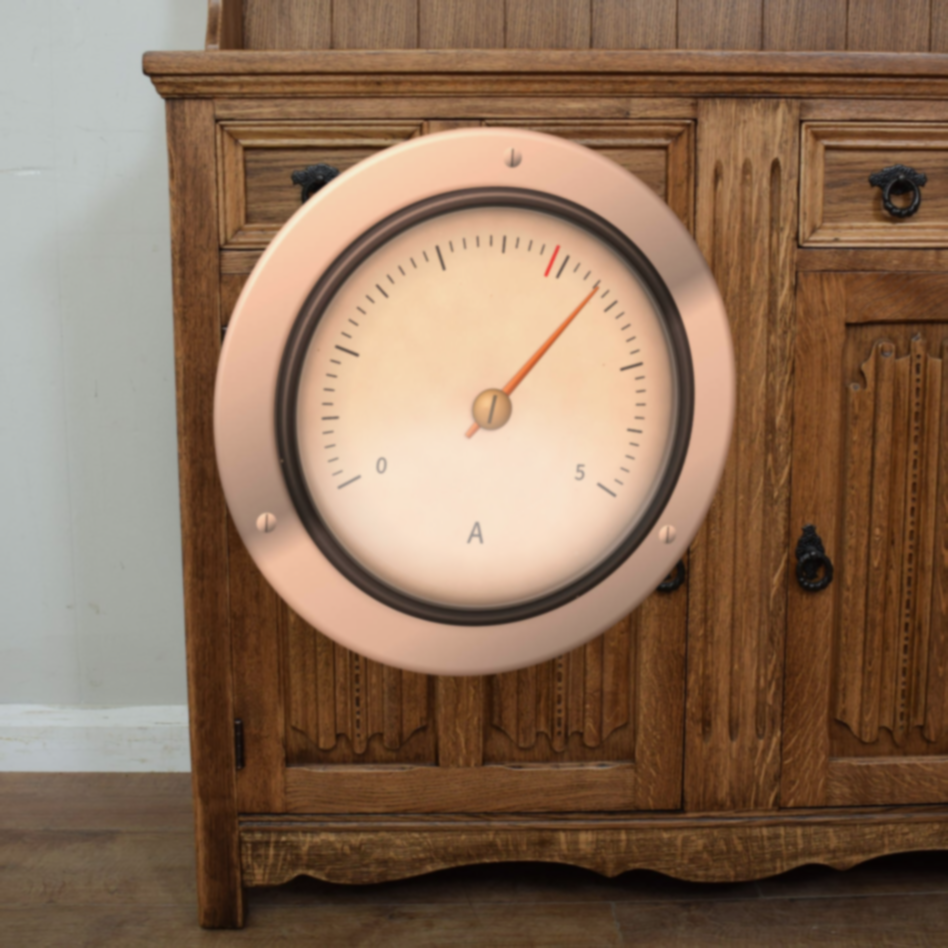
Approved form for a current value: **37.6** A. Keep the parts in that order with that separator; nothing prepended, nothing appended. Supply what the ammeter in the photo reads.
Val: **3.3** A
